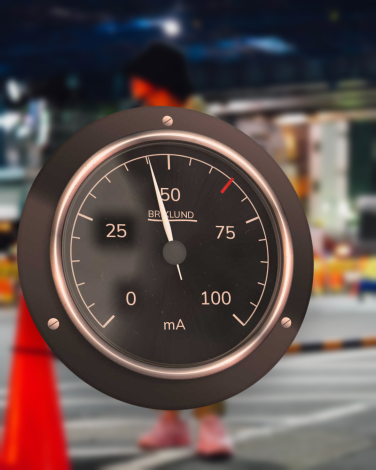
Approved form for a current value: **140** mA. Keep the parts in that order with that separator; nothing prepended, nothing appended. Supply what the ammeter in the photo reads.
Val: **45** mA
